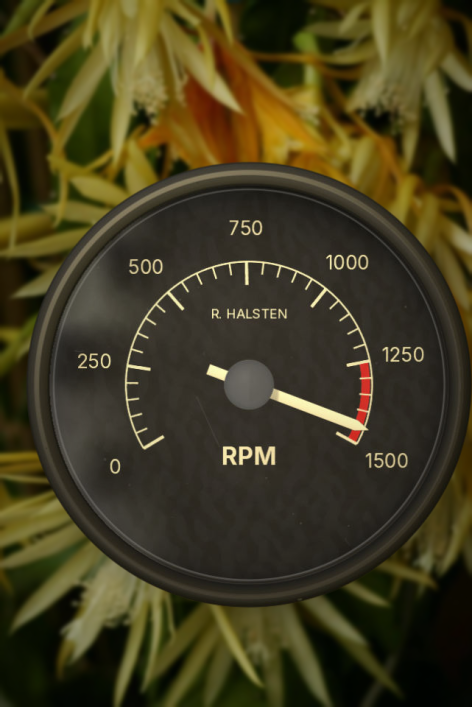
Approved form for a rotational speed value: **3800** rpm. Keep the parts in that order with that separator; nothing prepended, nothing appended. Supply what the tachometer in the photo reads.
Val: **1450** rpm
